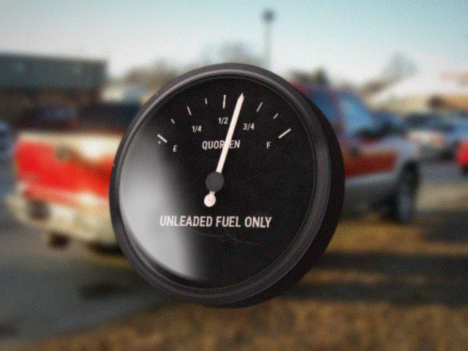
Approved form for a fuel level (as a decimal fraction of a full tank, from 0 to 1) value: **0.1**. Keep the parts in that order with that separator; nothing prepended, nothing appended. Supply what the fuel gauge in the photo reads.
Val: **0.625**
